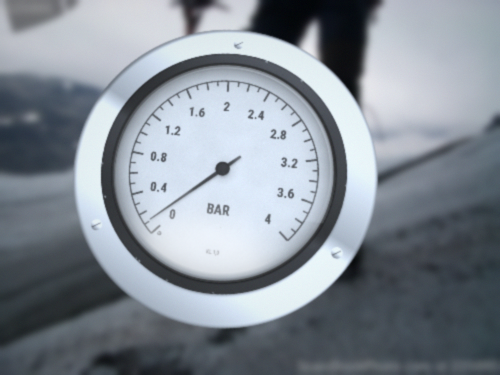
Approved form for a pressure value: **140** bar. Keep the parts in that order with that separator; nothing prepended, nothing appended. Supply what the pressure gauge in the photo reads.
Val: **0.1** bar
